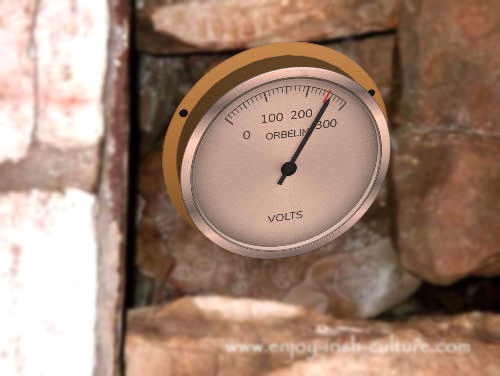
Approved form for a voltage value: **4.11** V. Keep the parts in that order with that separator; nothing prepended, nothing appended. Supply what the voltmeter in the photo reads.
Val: **250** V
